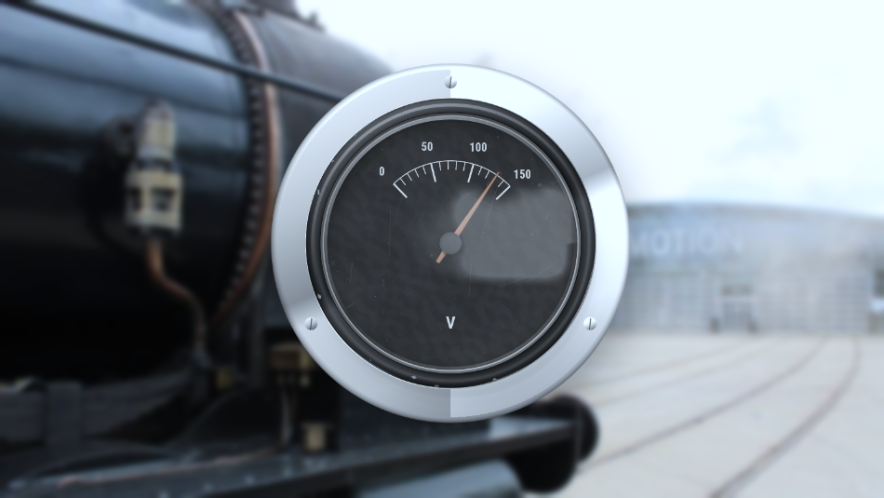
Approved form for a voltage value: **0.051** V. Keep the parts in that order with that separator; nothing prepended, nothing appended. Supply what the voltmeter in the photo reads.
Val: **130** V
